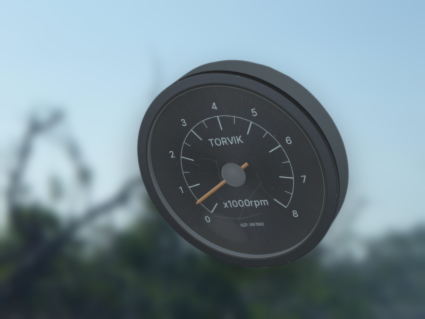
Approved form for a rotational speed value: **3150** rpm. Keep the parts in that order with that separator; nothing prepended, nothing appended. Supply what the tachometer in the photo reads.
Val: **500** rpm
